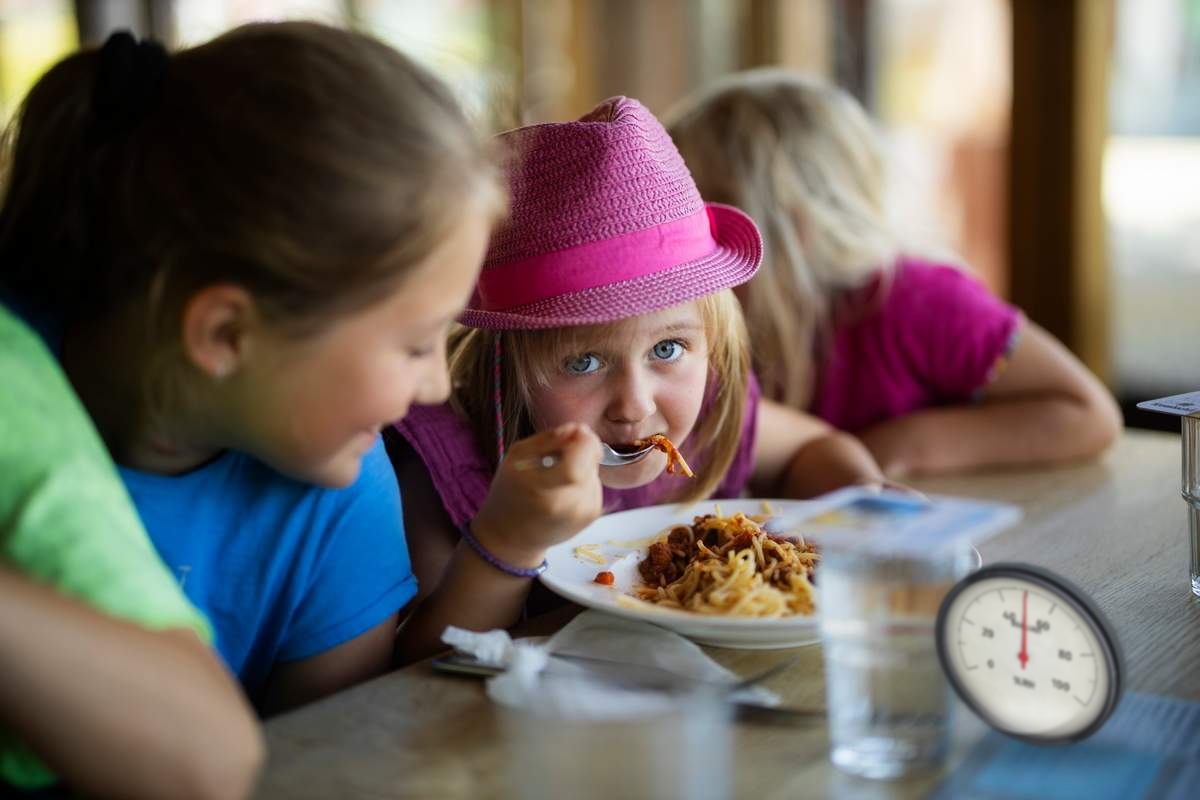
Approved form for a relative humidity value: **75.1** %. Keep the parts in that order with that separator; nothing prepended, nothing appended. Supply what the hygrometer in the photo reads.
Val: **50** %
